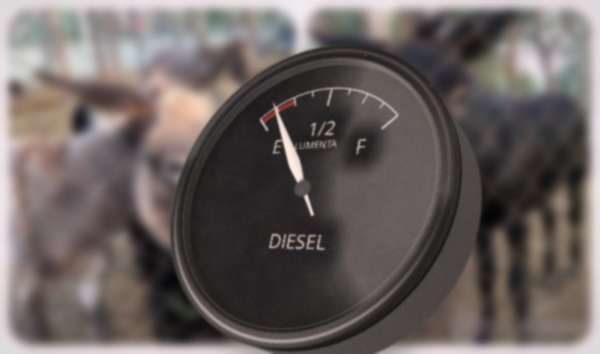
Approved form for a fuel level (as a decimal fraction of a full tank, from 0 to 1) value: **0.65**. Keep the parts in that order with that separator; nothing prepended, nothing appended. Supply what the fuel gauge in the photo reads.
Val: **0.125**
